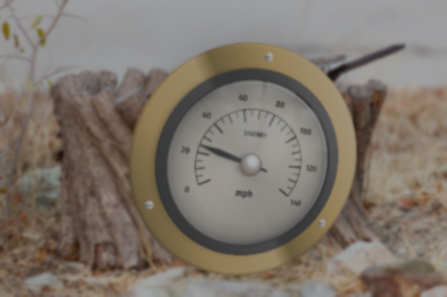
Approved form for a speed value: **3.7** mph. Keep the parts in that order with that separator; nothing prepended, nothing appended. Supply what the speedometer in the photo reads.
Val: **25** mph
